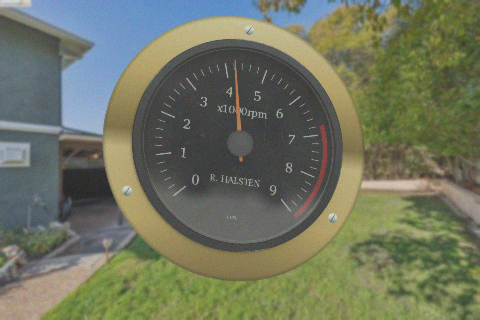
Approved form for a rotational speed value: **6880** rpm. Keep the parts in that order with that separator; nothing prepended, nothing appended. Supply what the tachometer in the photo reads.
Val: **4200** rpm
